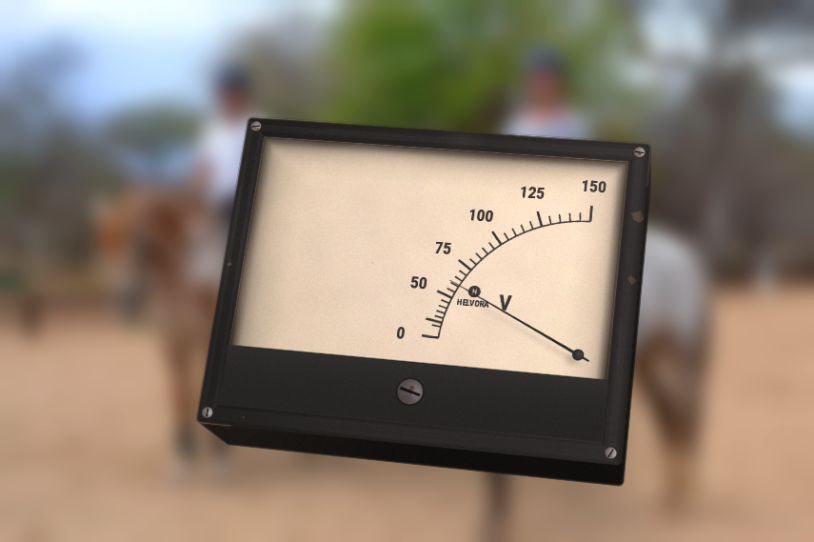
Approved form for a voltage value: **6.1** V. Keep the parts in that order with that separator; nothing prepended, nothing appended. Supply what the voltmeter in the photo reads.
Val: **60** V
